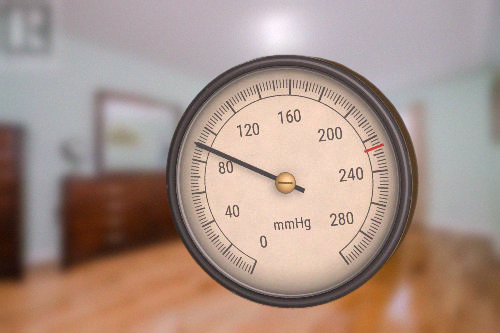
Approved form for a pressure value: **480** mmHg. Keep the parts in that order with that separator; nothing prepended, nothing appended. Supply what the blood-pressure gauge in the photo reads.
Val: **90** mmHg
